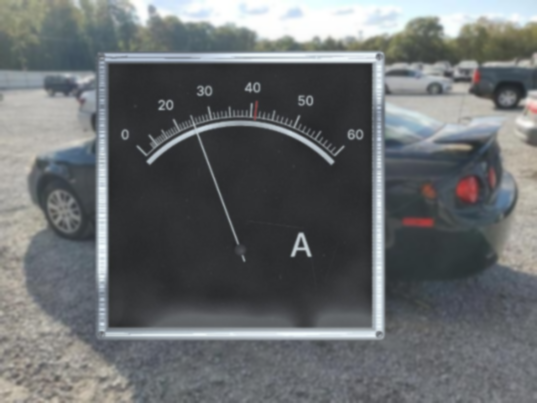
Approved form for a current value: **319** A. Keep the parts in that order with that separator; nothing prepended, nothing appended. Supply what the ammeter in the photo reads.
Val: **25** A
